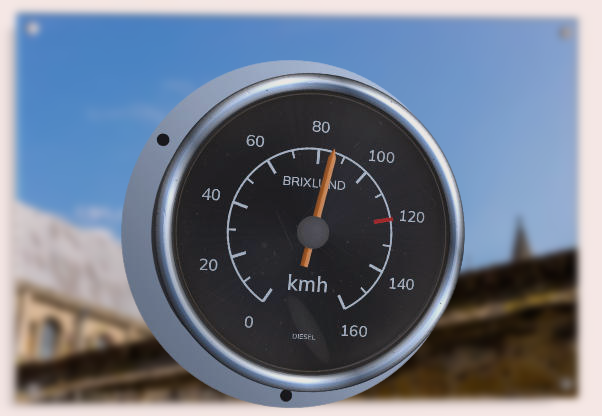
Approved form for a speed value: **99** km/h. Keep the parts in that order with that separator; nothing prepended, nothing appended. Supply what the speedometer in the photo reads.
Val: **85** km/h
